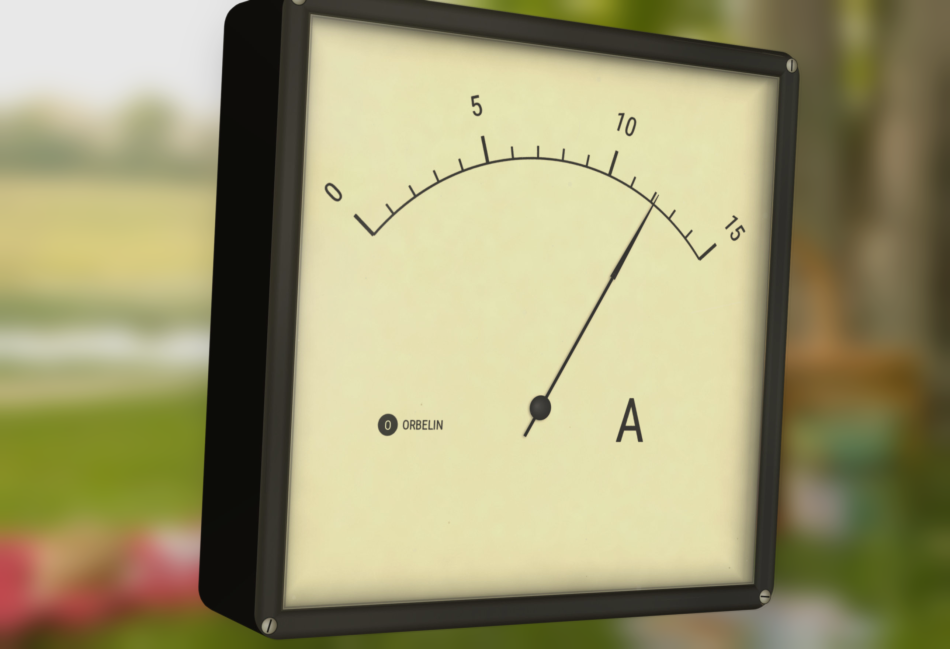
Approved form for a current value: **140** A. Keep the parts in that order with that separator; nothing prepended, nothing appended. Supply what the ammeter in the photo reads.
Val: **12** A
